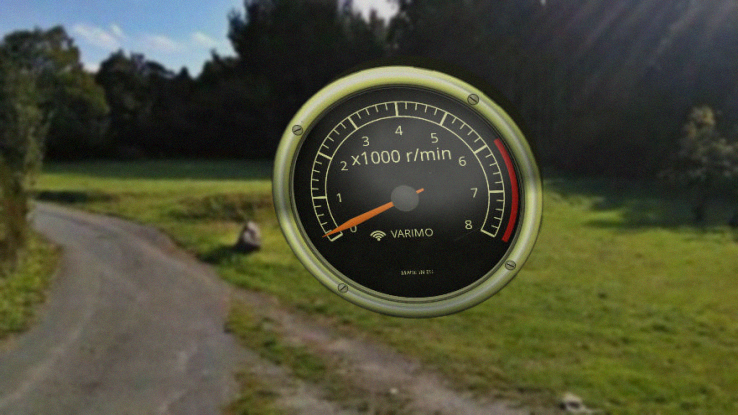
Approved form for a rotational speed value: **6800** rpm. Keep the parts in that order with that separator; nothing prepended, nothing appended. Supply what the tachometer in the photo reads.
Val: **200** rpm
